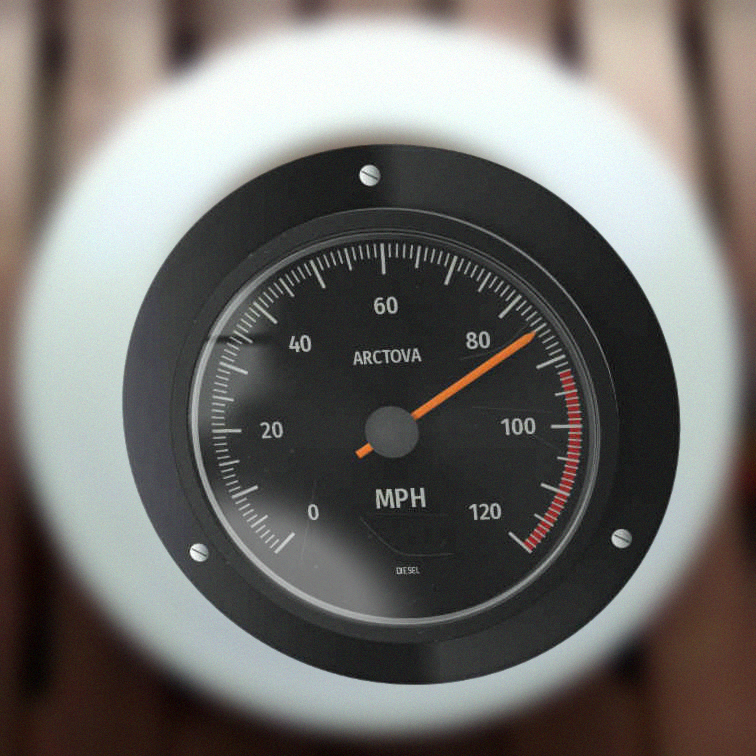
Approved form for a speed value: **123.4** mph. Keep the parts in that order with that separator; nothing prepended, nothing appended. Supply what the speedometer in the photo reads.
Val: **85** mph
